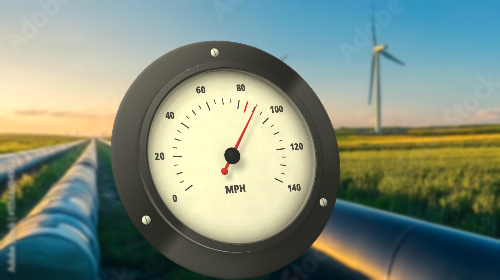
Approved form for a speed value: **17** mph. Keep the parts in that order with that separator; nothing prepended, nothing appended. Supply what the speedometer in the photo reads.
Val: **90** mph
